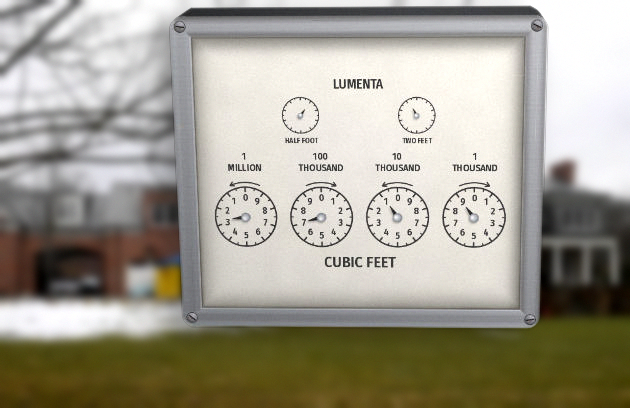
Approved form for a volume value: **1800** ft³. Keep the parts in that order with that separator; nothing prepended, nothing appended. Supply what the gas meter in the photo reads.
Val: **270900** ft³
